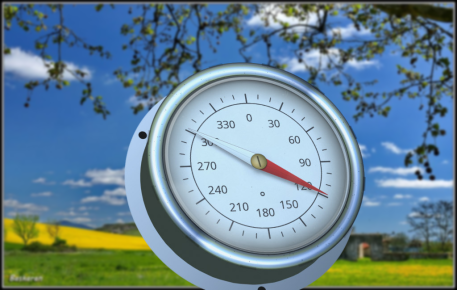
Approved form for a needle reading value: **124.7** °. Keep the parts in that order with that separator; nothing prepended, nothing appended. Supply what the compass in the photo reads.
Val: **120** °
